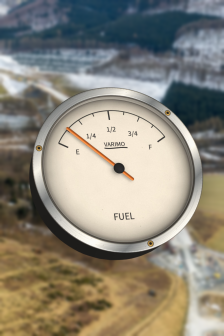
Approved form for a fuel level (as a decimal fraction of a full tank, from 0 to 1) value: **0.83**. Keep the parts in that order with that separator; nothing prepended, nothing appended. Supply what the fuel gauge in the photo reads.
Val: **0.125**
